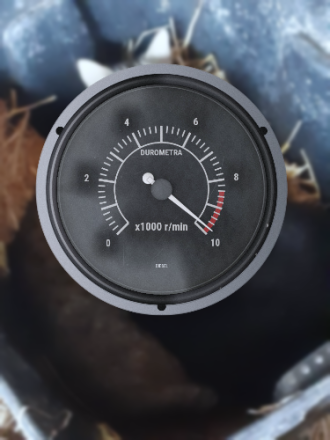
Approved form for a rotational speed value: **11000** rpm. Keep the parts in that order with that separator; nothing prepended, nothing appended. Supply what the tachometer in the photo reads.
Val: **9800** rpm
